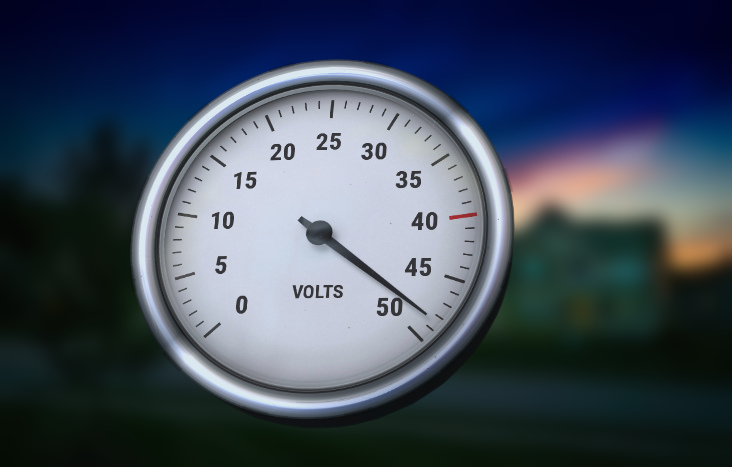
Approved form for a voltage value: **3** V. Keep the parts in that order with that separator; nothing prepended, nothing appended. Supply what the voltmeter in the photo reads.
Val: **48.5** V
